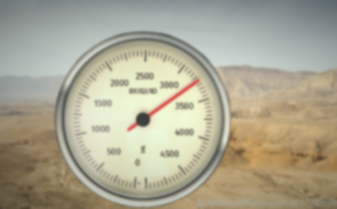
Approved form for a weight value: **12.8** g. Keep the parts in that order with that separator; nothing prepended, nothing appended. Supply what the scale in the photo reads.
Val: **3250** g
